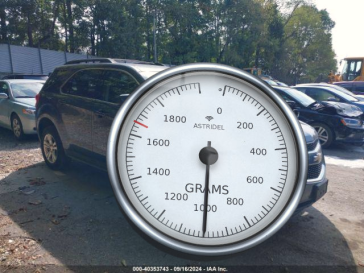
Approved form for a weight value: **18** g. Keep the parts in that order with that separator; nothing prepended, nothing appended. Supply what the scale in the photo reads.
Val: **1000** g
